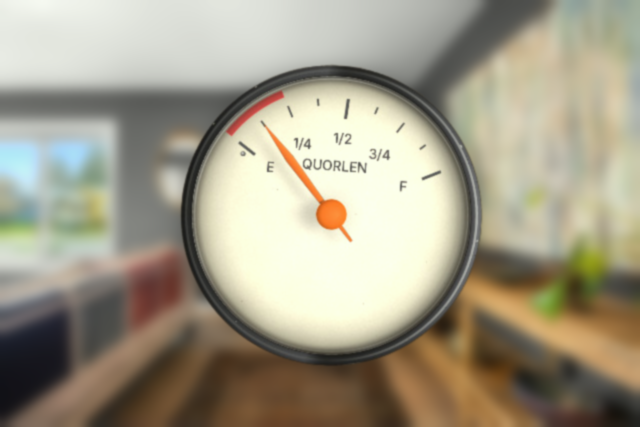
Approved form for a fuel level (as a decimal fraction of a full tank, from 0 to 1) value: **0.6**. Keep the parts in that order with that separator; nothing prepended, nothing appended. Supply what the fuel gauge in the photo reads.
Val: **0.125**
